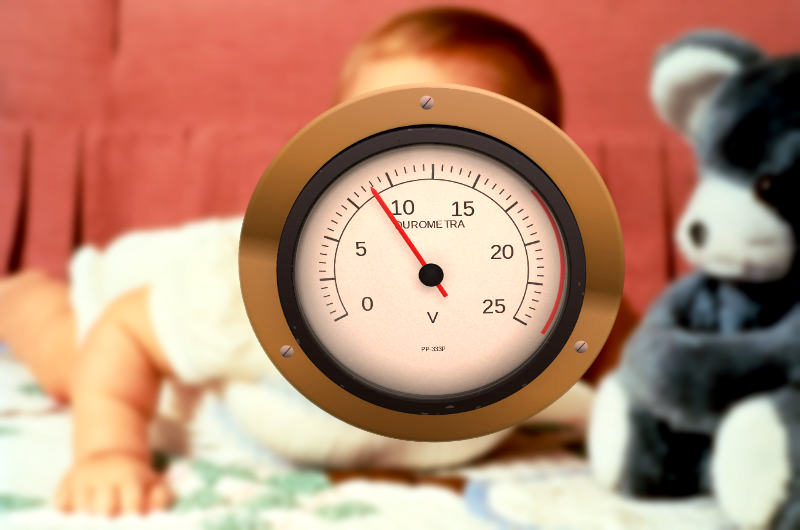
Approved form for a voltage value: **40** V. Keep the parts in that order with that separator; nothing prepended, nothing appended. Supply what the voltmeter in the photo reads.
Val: **9** V
